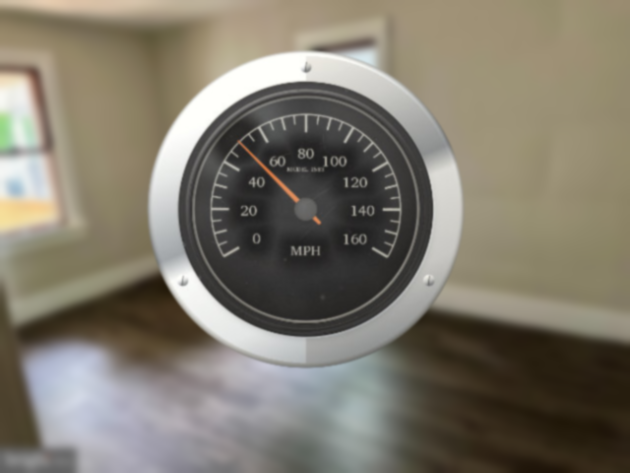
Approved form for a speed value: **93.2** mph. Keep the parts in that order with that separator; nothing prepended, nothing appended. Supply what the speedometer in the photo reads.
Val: **50** mph
